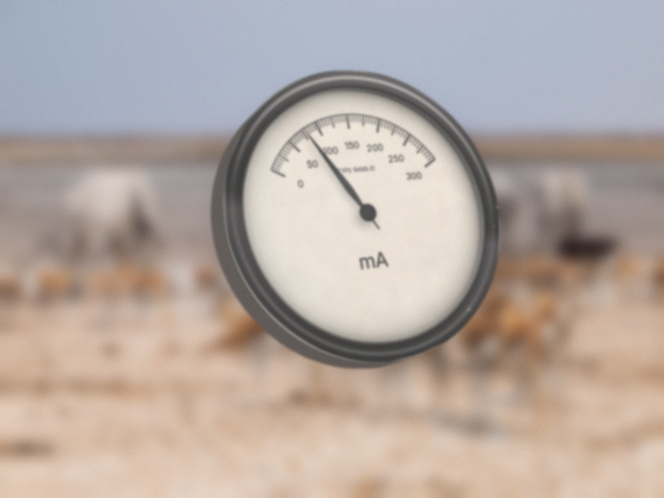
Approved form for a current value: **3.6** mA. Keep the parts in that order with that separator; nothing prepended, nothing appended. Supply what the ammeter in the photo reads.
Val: **75** mA
